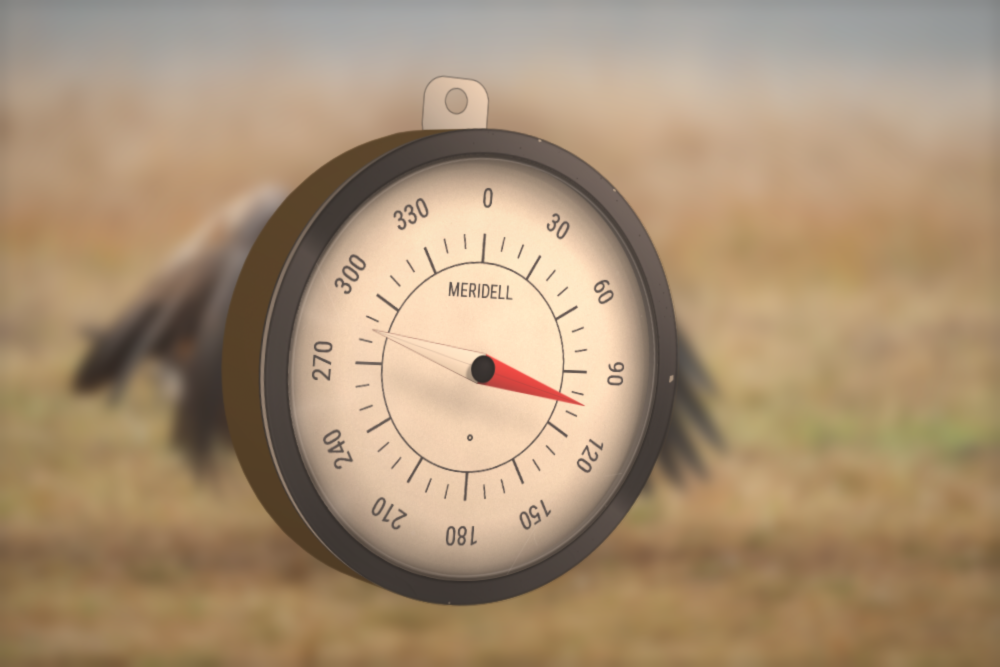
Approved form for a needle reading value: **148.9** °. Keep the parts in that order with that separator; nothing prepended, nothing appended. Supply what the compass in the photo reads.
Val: **105** °
